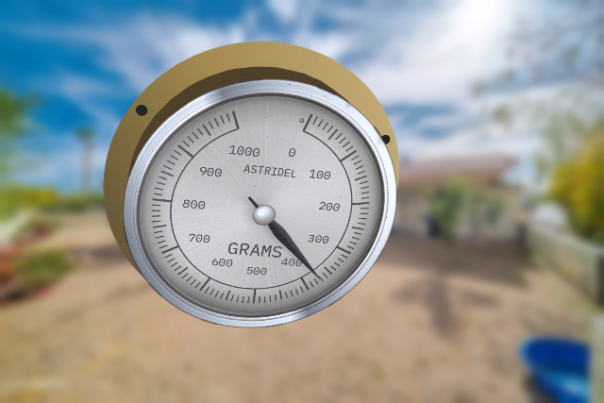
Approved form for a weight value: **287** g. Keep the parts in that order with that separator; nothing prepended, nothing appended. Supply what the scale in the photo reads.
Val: **370** g
